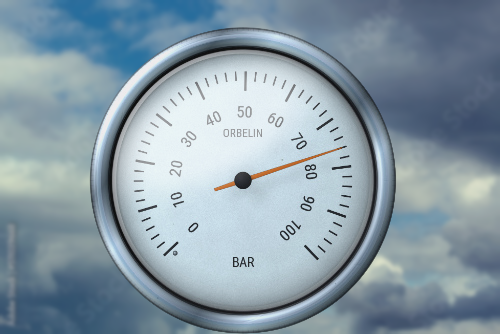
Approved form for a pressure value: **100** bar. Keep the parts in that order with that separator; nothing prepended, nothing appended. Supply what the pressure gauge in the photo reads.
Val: **76** bar
